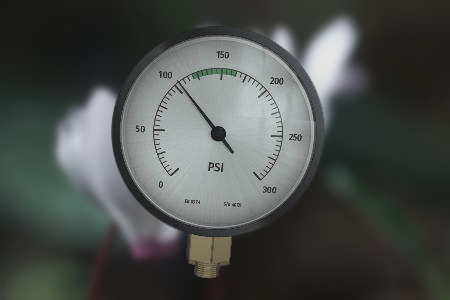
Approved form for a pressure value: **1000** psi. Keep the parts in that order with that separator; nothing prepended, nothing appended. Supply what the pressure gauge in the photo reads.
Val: **105** psi
